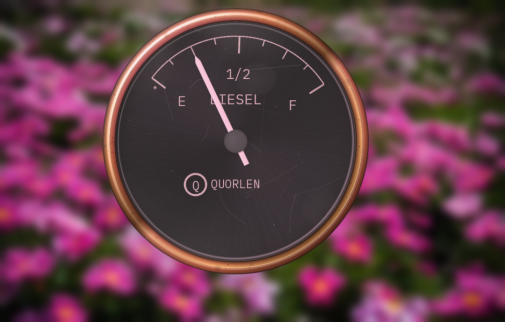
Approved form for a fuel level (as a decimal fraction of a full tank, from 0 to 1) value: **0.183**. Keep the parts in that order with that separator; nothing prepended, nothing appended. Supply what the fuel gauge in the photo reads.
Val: **0.25**
